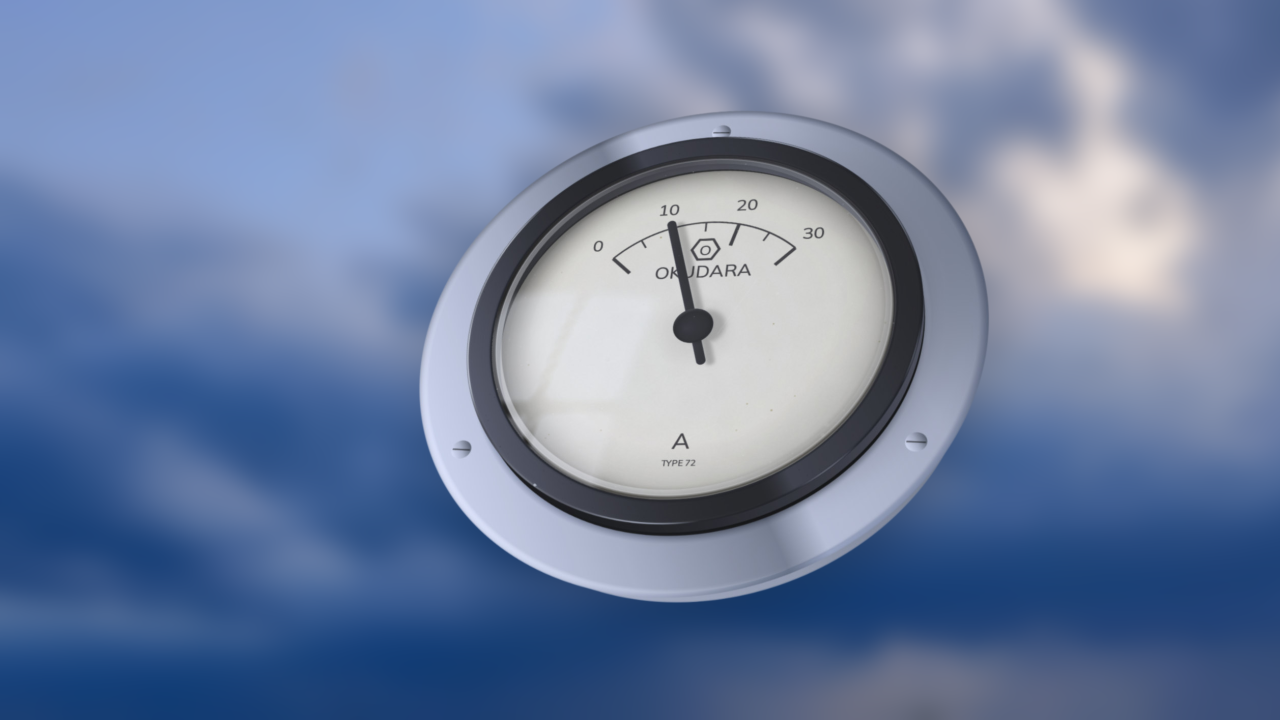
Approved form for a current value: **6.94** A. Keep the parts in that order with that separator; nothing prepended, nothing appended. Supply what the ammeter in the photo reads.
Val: **10** A
